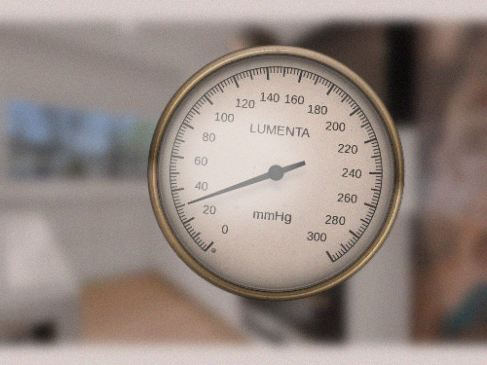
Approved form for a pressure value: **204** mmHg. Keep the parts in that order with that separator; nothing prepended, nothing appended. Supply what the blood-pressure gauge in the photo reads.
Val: **30** mmHg
